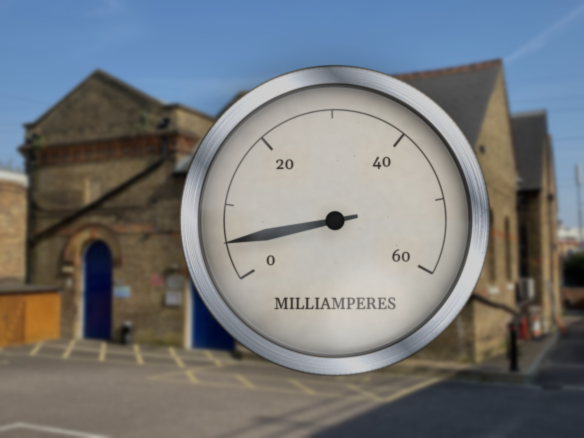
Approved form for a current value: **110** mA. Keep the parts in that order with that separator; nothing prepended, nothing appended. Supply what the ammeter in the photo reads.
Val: **5** mA
